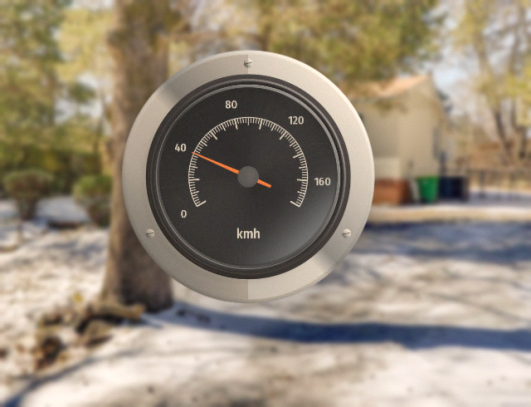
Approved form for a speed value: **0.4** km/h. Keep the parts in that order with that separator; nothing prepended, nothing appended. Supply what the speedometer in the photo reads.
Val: **40** km/h
